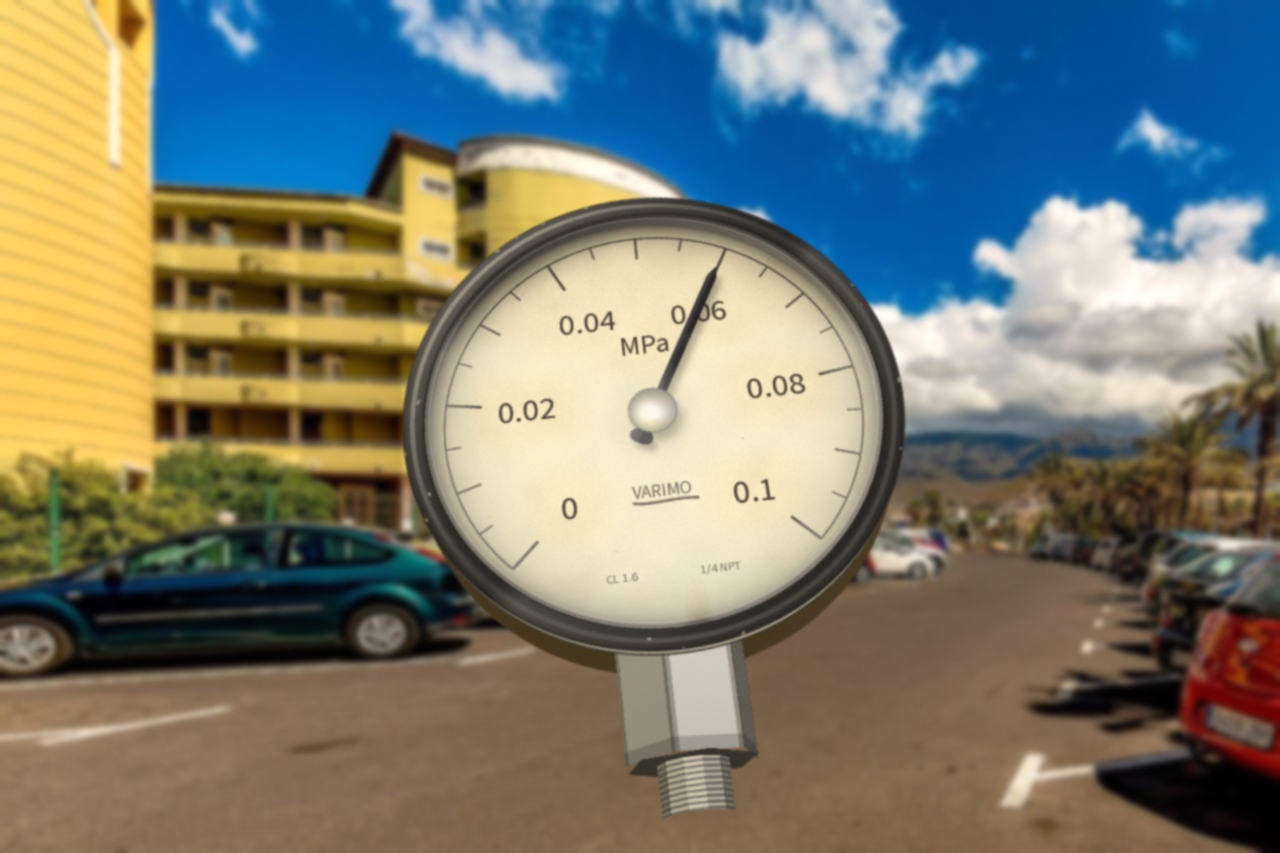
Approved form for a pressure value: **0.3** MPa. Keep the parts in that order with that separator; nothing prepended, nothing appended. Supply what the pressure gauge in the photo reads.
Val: **0.06** MPa
